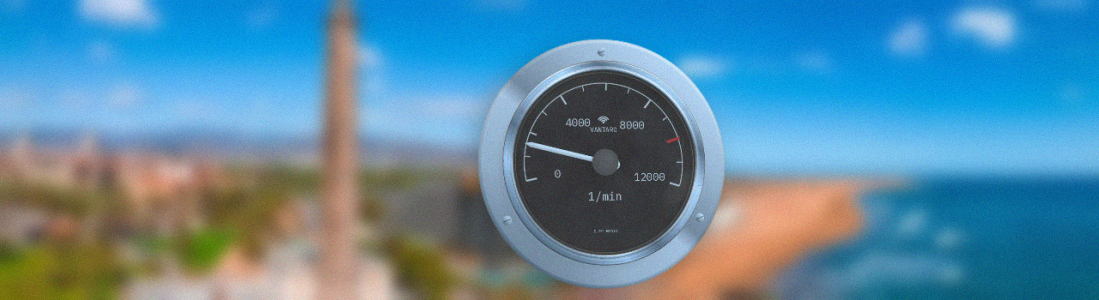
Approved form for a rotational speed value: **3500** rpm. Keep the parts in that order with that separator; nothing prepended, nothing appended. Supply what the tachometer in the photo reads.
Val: **1500** rpm
